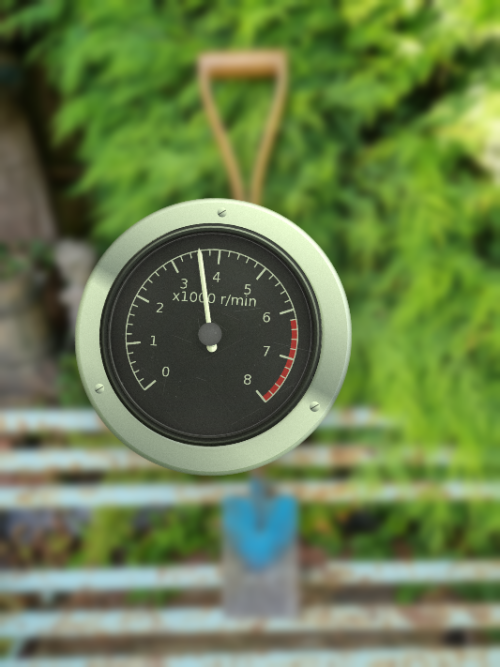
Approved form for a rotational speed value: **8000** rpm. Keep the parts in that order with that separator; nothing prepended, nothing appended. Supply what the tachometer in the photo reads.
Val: **3600** rpm
